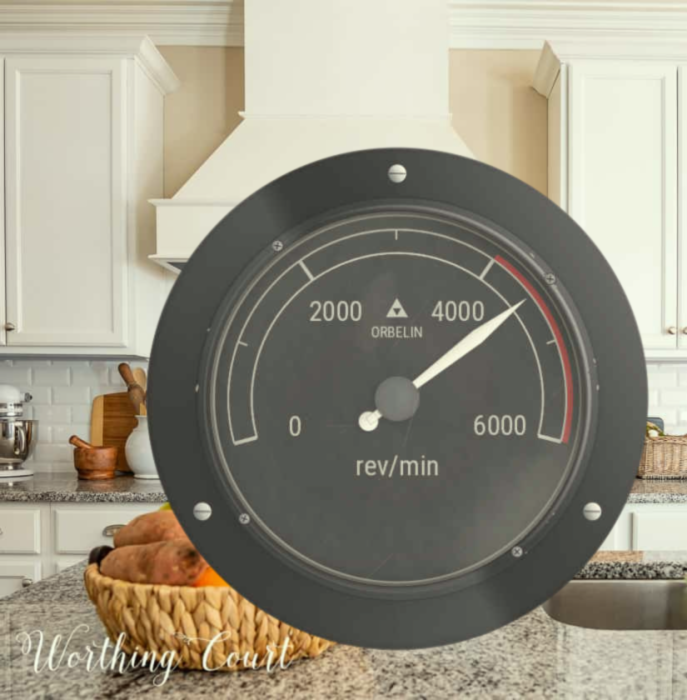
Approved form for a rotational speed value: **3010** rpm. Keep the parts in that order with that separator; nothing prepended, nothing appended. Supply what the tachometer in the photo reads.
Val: **4500** rpm
